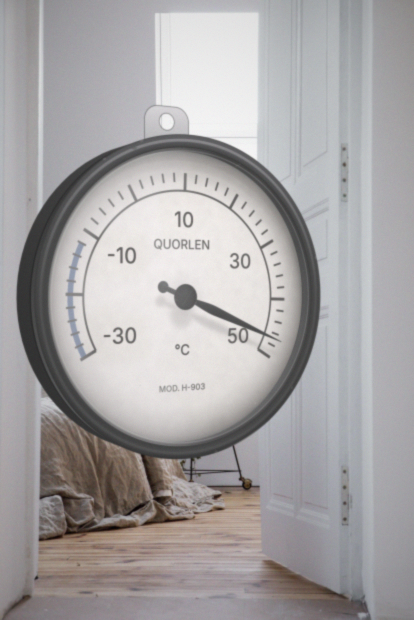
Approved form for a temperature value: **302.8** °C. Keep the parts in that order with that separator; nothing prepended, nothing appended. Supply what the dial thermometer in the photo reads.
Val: **47** °C
